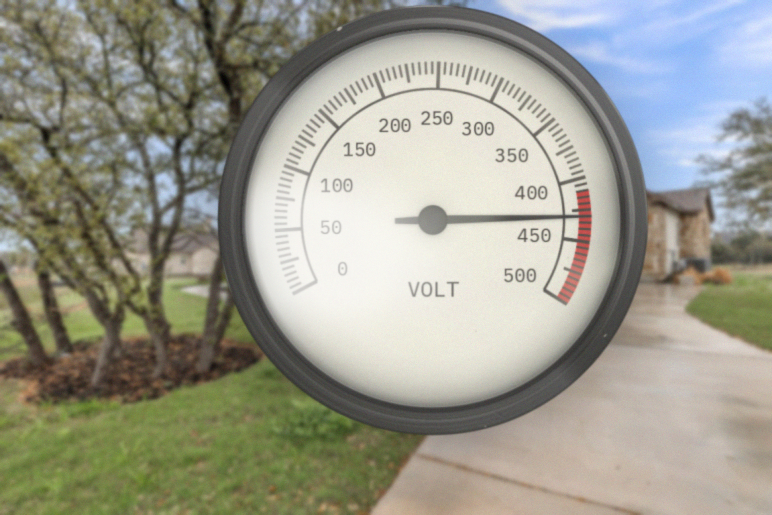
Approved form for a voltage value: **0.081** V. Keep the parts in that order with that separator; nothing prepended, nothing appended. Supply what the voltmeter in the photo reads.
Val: **430** V
